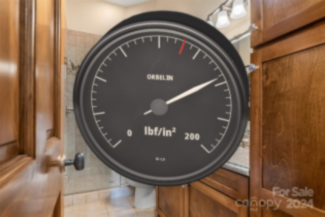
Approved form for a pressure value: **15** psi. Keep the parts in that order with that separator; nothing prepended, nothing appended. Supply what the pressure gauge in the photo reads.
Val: **145** psi
